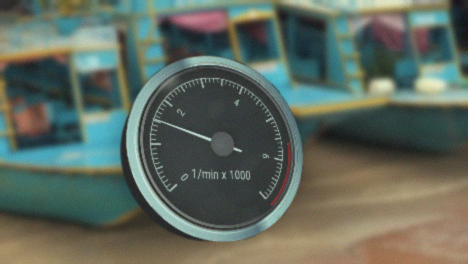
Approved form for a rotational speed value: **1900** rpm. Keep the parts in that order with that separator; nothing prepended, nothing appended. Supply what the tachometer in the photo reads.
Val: **1500** rpm
